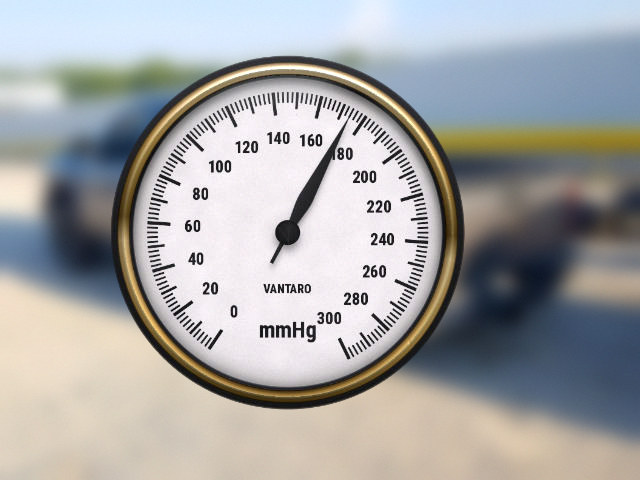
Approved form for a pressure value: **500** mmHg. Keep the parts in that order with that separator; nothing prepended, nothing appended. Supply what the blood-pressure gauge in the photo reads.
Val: **174** mmHg
